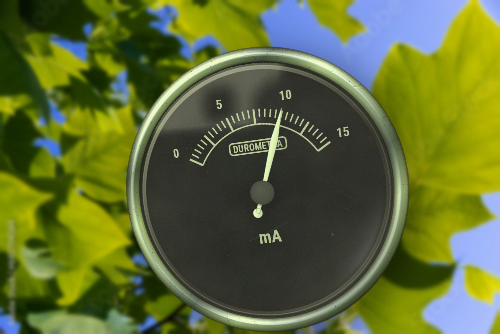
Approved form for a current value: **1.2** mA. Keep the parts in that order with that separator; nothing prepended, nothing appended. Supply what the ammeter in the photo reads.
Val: **10** mA
